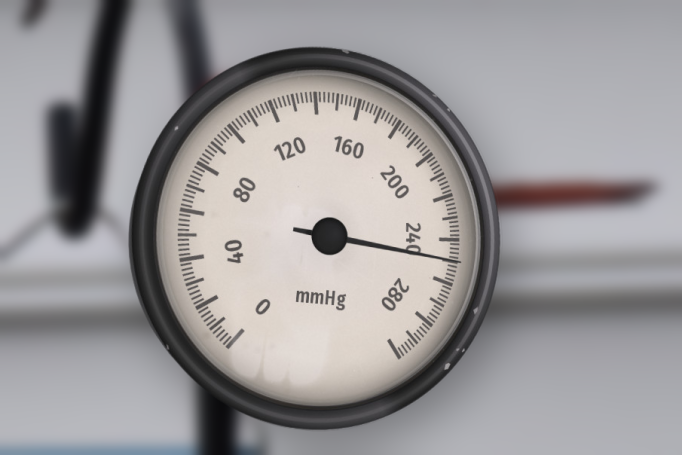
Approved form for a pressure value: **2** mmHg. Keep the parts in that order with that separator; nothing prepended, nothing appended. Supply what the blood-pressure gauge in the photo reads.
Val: **250** mmHg
